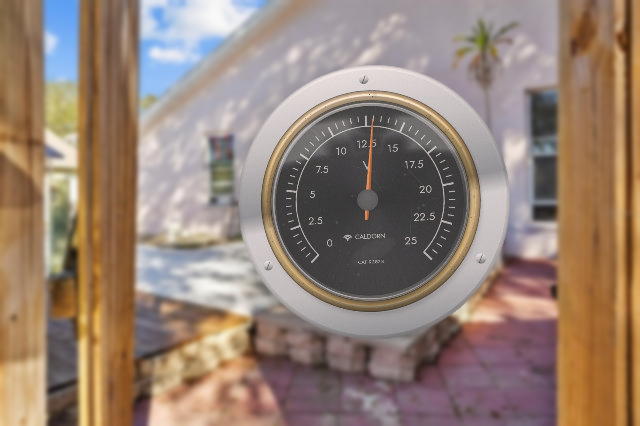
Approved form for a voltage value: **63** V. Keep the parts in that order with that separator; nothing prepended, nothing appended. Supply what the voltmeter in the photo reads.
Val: **13** V
